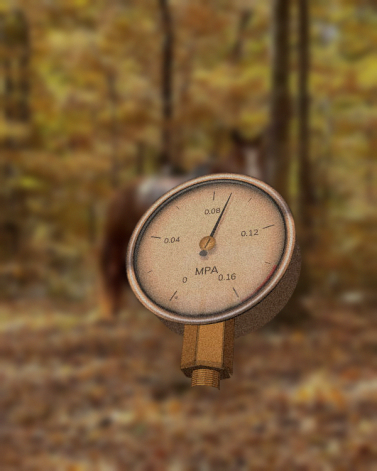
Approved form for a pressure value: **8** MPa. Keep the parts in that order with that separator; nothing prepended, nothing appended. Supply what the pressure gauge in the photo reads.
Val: **0.09** MPa
